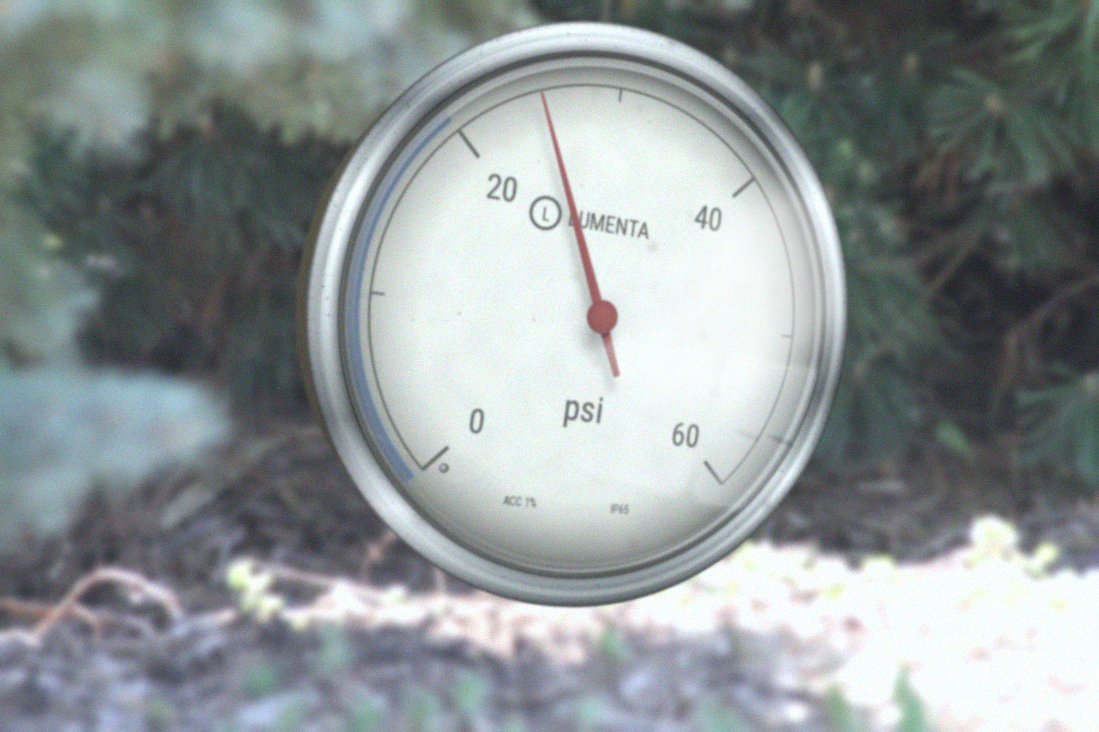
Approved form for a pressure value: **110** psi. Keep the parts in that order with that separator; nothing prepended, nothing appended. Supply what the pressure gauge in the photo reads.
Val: **25** psi
